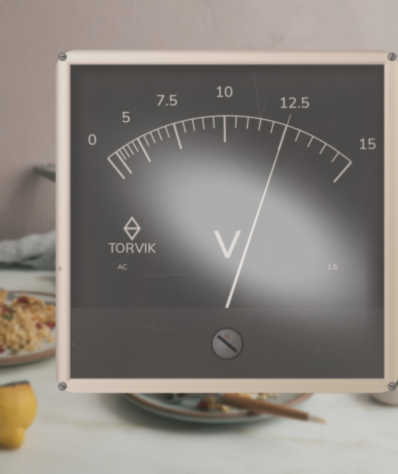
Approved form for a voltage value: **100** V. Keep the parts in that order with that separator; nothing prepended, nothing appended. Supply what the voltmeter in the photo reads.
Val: **12.5** V
